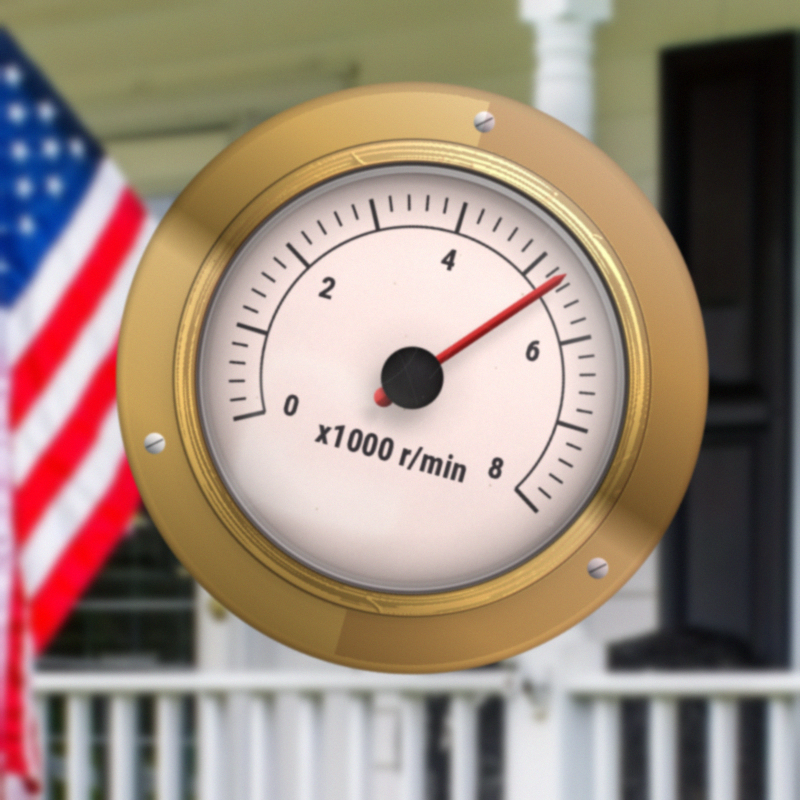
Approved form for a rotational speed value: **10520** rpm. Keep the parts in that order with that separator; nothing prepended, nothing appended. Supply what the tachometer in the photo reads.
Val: **5300** rpm
